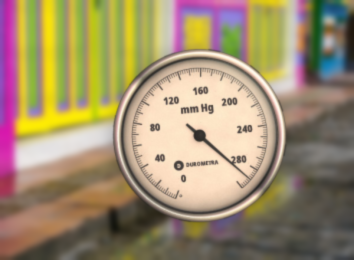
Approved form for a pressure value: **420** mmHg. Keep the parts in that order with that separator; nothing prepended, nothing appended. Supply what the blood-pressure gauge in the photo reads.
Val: **290** mmHg
